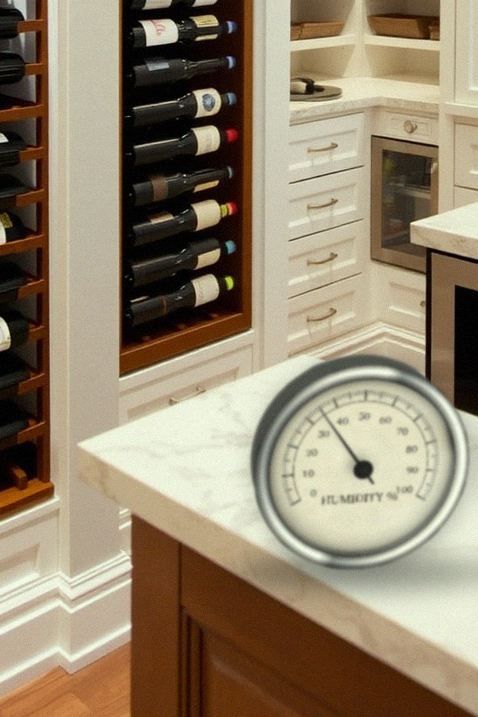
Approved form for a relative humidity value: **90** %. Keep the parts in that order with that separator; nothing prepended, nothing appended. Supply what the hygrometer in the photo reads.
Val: **35** %
